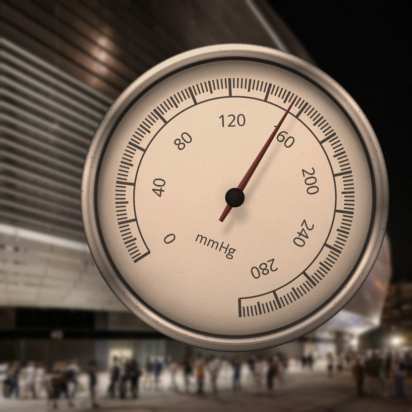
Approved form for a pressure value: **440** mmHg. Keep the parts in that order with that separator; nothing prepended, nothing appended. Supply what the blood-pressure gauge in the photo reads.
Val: **154** mmHg
